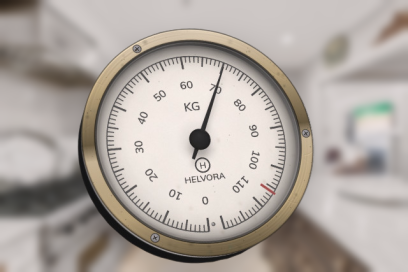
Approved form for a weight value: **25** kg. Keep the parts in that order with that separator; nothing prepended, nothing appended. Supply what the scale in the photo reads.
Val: **70** kg
